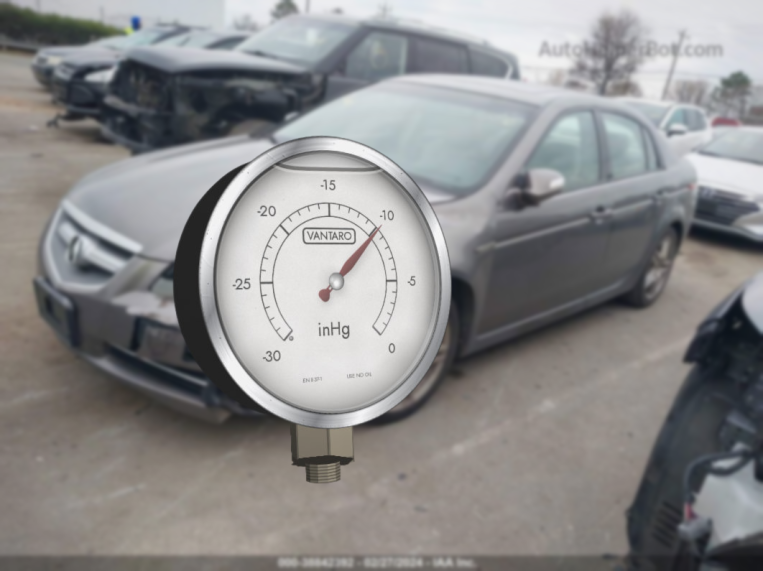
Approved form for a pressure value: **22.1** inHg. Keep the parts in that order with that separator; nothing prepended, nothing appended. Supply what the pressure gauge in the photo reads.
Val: **-10** inHg
